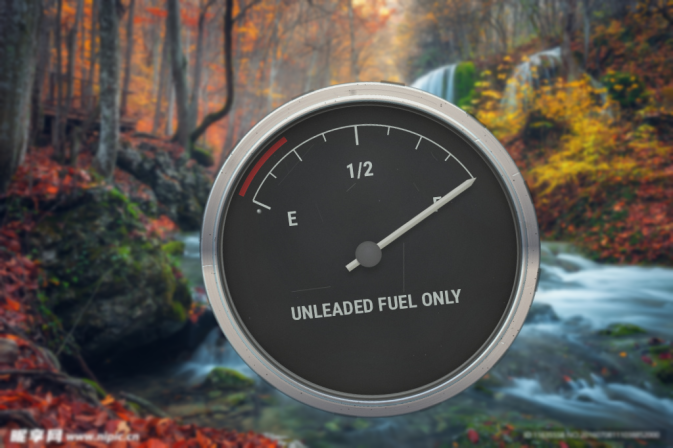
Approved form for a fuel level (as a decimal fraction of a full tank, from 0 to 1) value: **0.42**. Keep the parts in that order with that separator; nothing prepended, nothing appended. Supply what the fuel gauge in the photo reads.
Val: **1**
